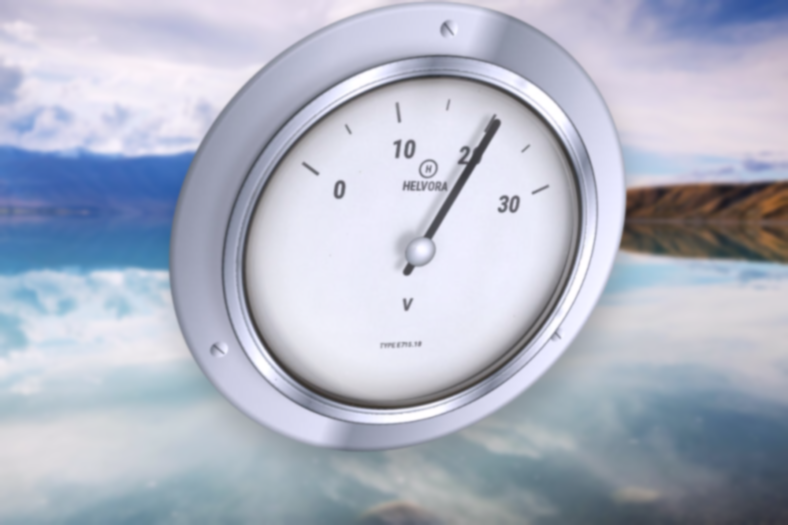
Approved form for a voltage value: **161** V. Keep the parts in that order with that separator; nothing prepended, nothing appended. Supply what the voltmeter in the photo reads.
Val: **20** V
